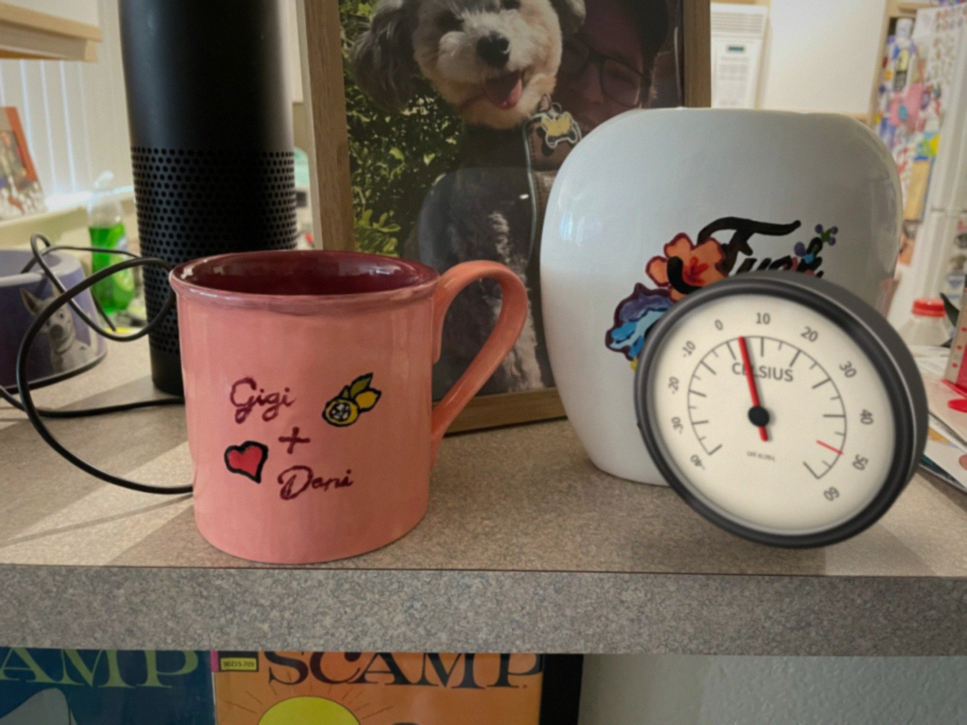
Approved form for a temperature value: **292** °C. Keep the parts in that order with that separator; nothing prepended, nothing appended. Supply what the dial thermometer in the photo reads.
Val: **5** °C
